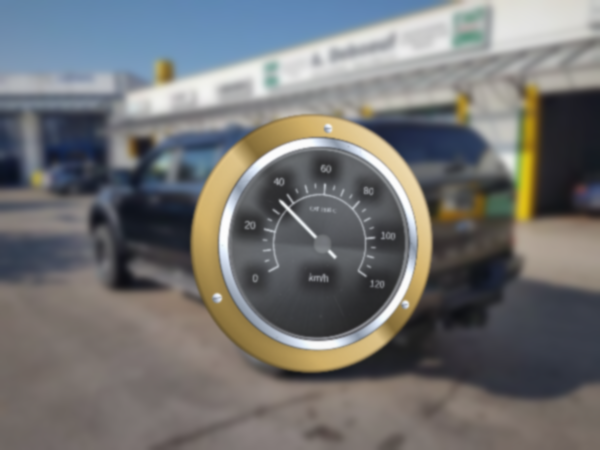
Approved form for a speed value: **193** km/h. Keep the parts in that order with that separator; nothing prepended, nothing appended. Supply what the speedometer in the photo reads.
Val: **35** km/h
